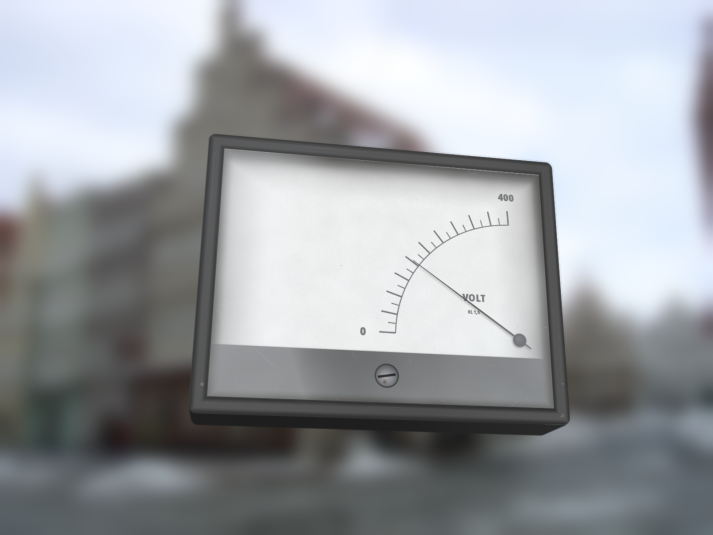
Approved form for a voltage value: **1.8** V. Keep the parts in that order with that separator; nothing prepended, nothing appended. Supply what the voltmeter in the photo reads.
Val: **160** V
